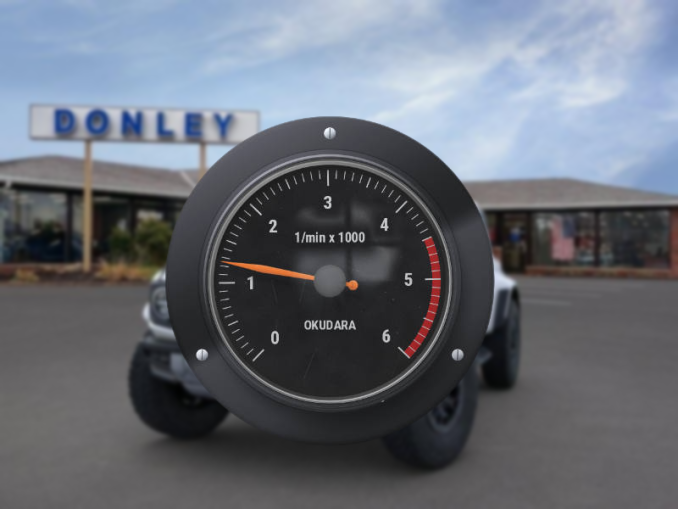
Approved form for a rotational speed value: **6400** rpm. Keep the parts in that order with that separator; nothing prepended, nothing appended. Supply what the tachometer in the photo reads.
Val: **1250** rpm
